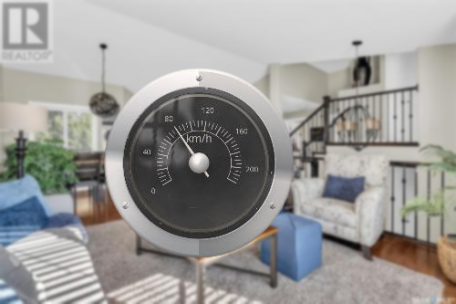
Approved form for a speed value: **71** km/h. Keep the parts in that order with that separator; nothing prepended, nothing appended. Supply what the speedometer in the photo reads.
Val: **80** km/h
